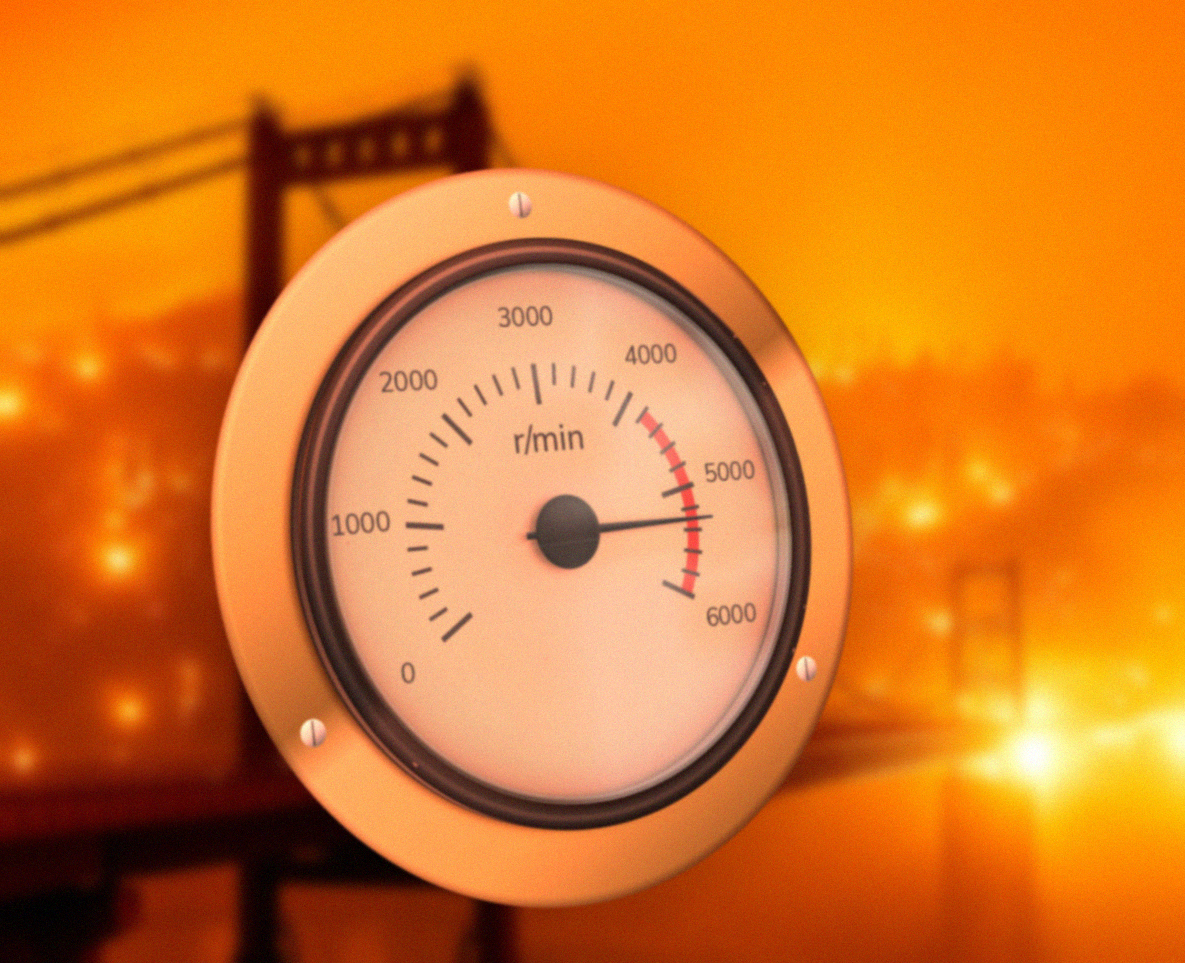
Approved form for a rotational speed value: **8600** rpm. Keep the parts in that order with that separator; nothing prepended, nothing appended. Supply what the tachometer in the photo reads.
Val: **5300** rpm
